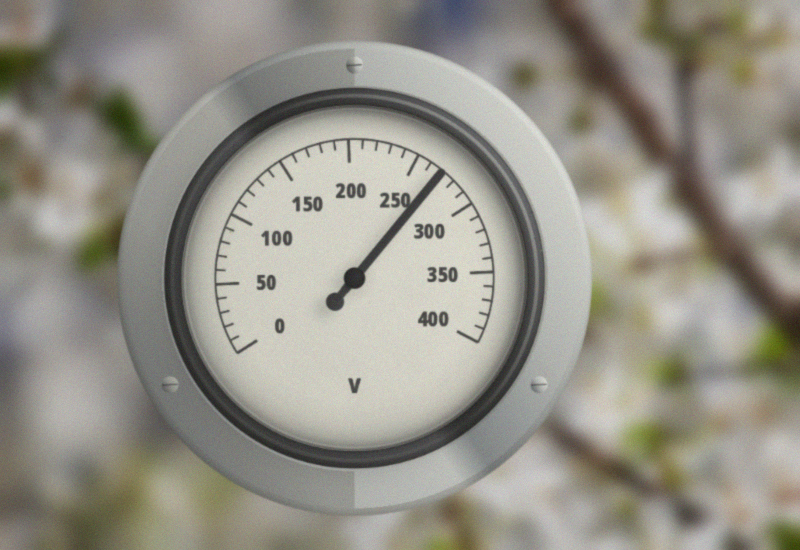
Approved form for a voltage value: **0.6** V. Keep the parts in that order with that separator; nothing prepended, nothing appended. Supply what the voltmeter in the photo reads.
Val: **270** V
